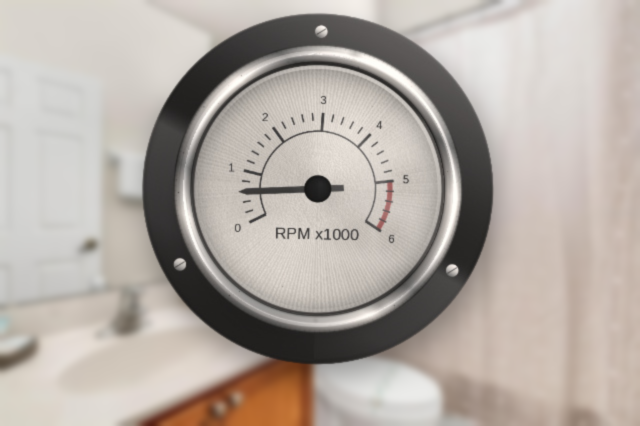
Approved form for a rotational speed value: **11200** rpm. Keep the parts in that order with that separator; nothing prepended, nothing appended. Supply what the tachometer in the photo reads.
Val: **600** rpm
